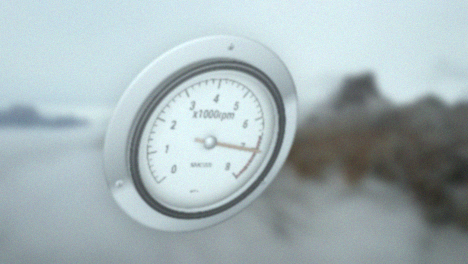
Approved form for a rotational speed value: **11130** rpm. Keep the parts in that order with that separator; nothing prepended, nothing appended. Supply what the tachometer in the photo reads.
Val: **7000** rpm
